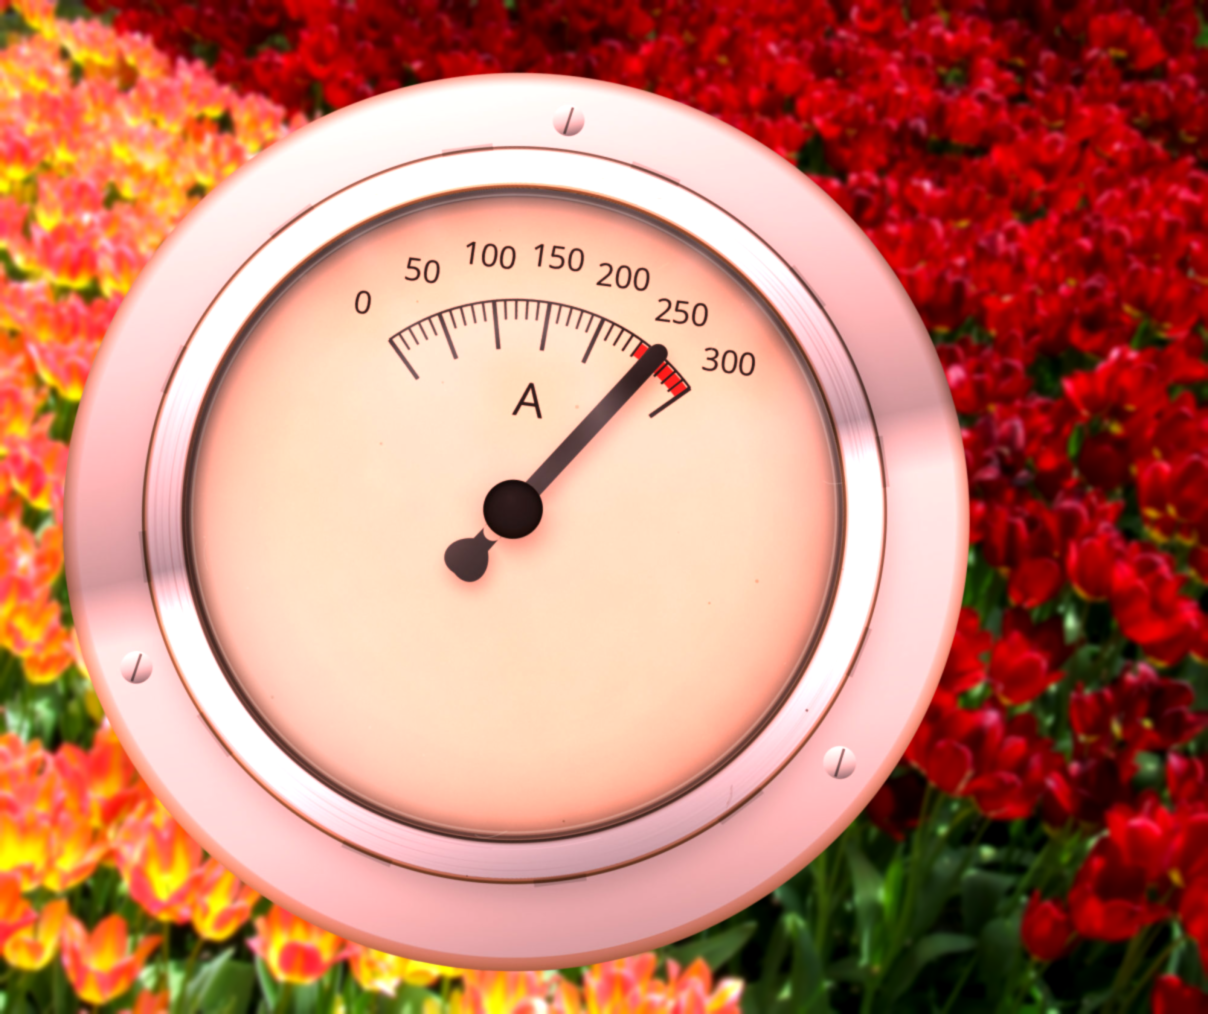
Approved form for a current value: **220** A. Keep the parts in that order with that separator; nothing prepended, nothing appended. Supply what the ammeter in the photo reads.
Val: **260** A
